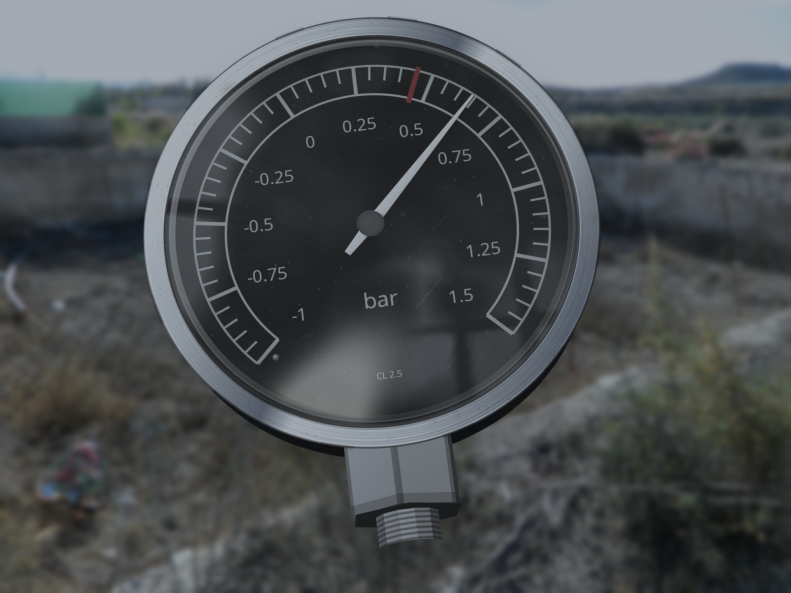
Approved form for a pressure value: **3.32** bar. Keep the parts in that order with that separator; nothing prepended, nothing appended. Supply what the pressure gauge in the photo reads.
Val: **0.65** bar
